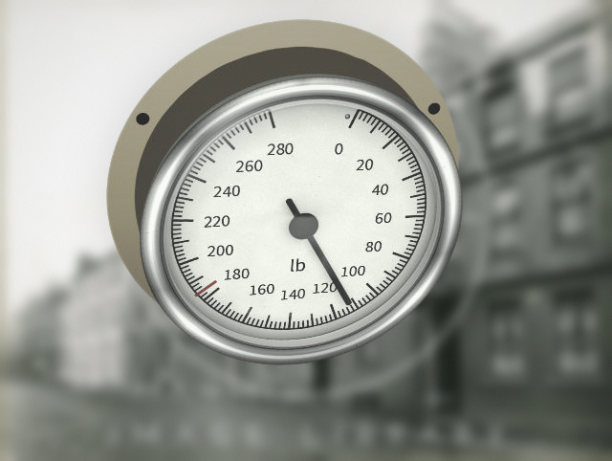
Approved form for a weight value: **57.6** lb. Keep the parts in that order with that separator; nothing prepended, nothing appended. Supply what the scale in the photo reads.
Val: **112** lb
